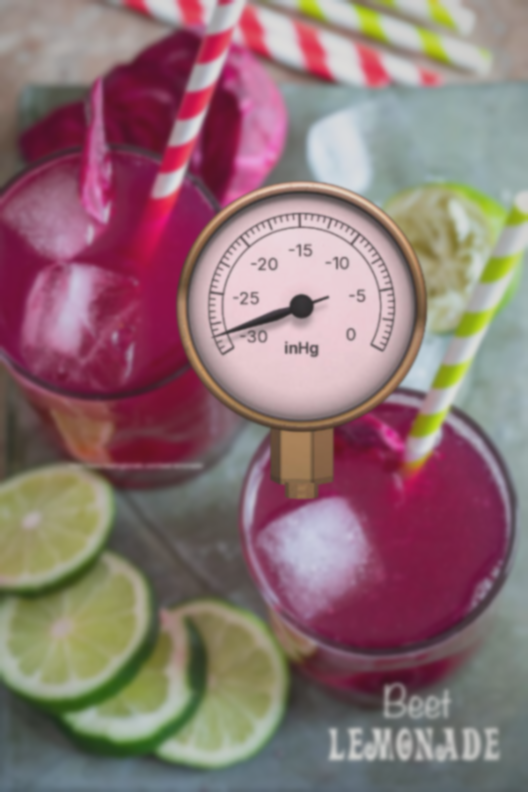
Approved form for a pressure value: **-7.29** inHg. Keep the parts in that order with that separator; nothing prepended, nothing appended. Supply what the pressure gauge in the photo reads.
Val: **-28.5** inHg
